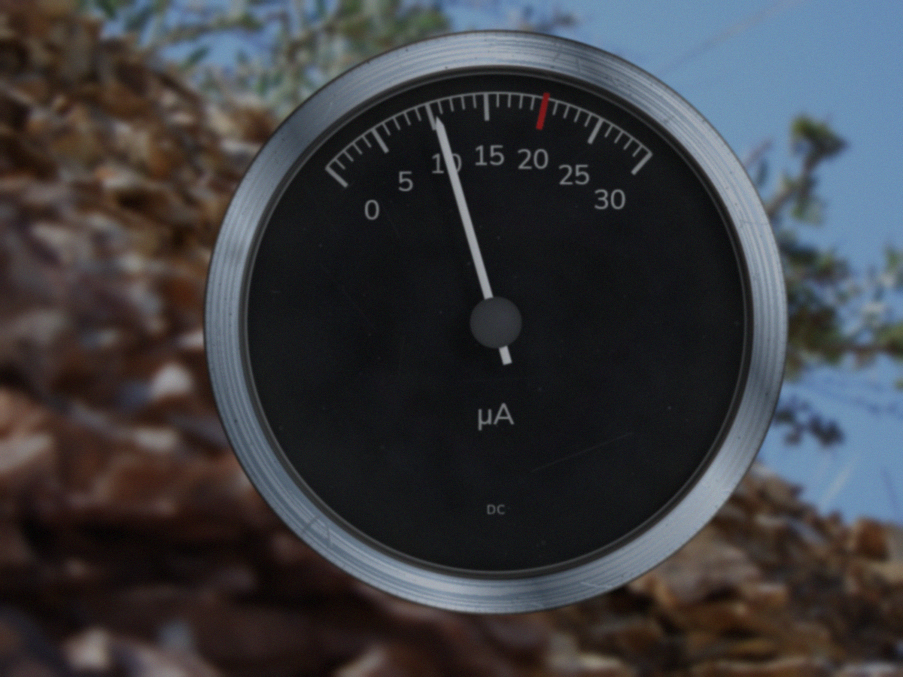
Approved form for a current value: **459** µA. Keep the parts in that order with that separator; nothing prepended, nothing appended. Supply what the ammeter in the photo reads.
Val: **10.5** µA
